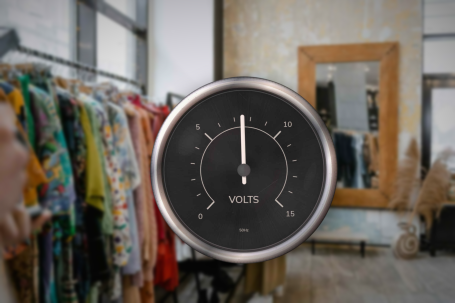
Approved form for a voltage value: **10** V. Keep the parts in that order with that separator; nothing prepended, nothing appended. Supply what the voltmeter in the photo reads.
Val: **7.5** V
